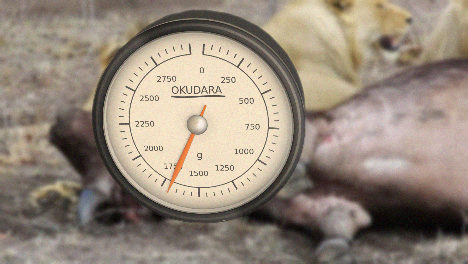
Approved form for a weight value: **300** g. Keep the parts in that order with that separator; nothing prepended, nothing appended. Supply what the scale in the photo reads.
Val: **1700** g
